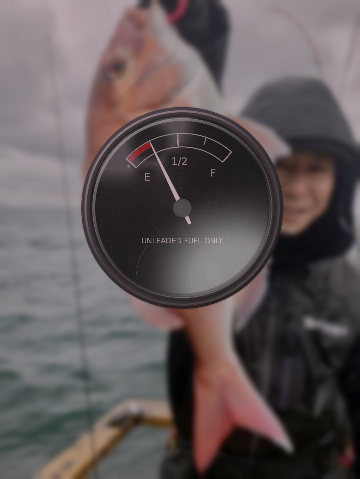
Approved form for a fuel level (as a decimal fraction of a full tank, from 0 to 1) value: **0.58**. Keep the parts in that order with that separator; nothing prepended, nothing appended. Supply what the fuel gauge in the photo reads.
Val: **0.25**
